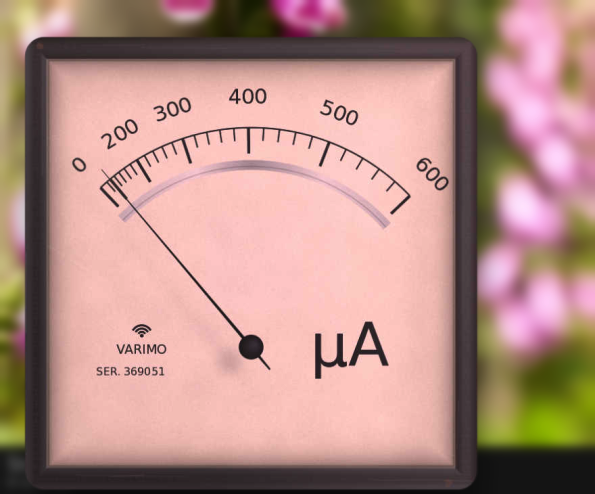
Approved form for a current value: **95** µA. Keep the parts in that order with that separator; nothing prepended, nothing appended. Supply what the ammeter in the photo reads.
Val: **100** µA
